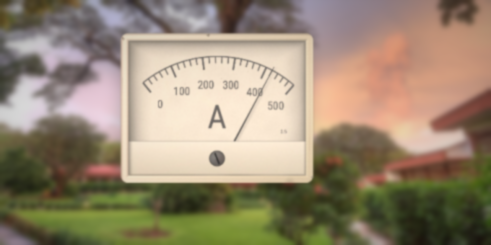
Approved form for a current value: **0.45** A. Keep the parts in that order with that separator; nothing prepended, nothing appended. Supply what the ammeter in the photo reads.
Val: **420** A
